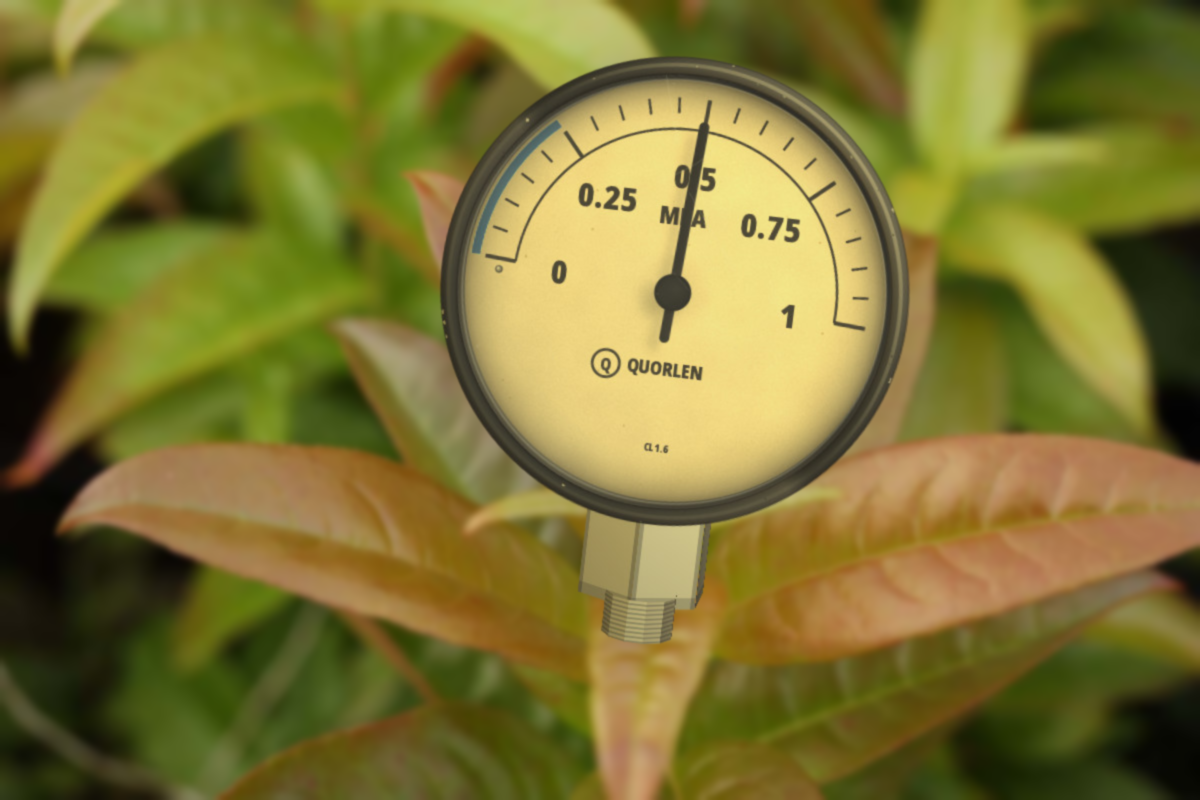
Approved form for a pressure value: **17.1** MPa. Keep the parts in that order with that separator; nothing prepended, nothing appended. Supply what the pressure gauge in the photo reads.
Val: **0.5** MPa
